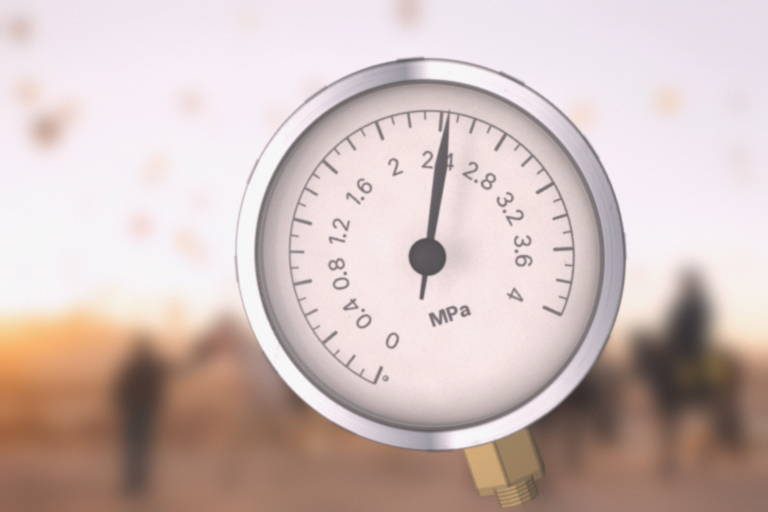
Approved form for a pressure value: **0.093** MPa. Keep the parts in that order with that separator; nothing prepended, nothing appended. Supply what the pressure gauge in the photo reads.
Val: **2.45** MPa
